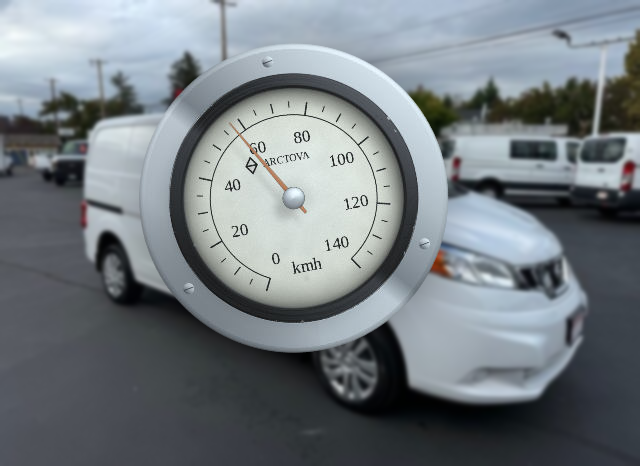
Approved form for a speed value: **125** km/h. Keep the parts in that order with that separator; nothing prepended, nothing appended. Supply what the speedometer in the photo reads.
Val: **57.5** km/h
